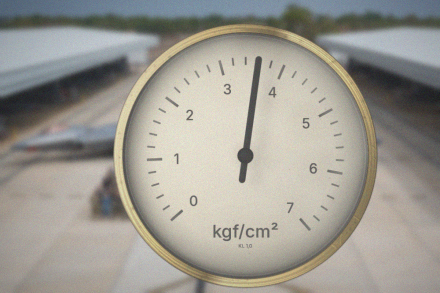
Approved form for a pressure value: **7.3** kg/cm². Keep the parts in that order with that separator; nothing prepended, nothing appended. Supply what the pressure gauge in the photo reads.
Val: **3.6** kg/cm²
